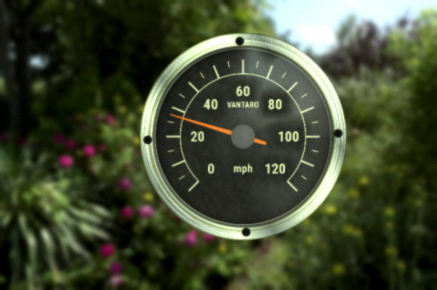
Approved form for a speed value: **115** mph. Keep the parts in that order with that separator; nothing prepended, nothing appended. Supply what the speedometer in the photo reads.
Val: **27.5** mph
